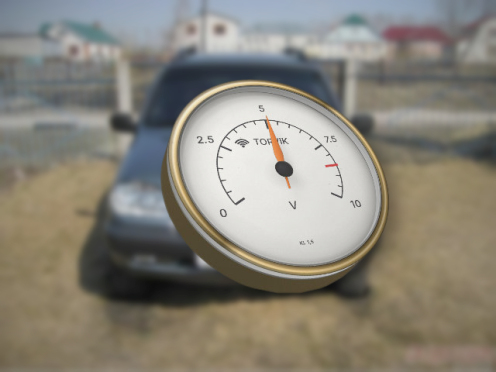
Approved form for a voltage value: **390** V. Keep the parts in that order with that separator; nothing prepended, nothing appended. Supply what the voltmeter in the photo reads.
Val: **5** V
